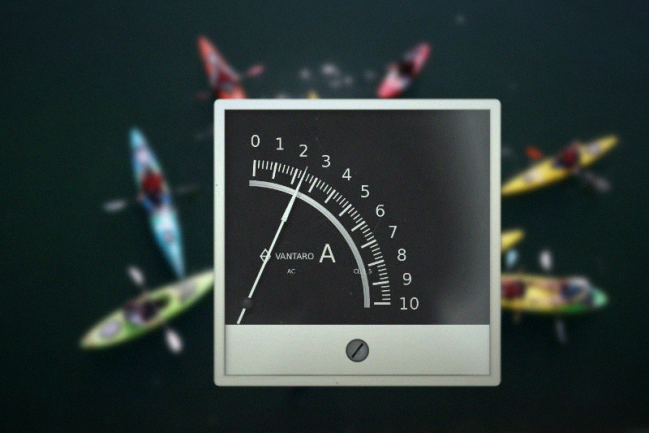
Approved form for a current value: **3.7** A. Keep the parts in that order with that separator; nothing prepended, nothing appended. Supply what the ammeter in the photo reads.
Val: **2.4** A
